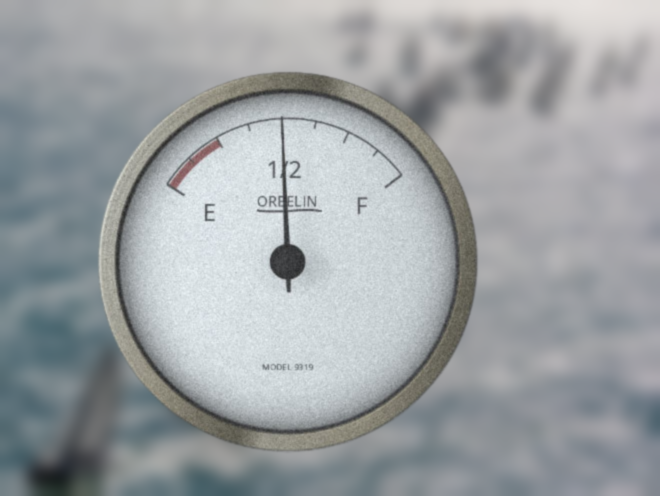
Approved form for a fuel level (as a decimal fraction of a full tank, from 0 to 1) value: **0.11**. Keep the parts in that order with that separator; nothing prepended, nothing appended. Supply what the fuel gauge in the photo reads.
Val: **0.5**
